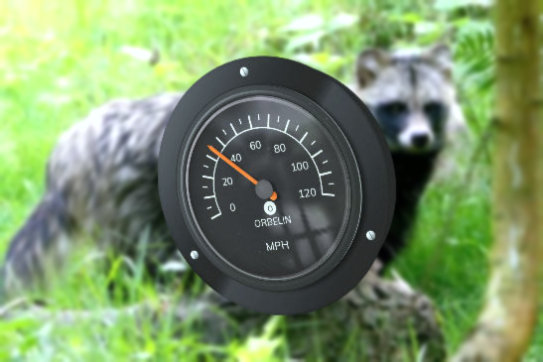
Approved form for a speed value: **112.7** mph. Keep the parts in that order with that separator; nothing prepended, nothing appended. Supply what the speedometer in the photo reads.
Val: **35** mph
